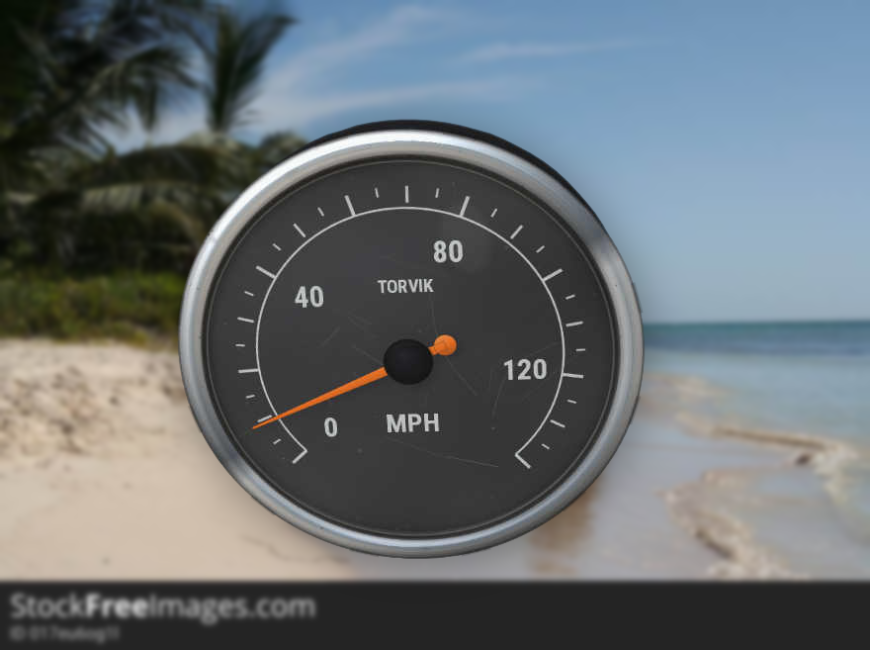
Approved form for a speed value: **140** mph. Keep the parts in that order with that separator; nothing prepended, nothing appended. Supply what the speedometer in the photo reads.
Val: **10** mph
